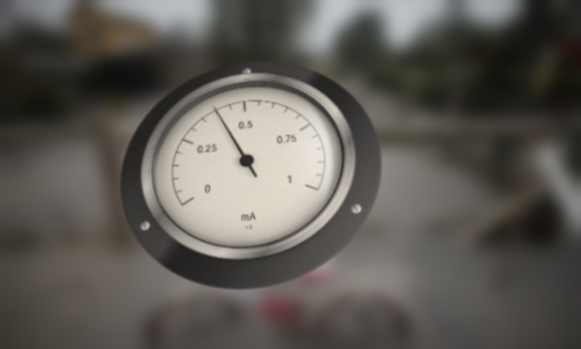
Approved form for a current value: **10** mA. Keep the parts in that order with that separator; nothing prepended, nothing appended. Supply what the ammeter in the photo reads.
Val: **0.4** mA
